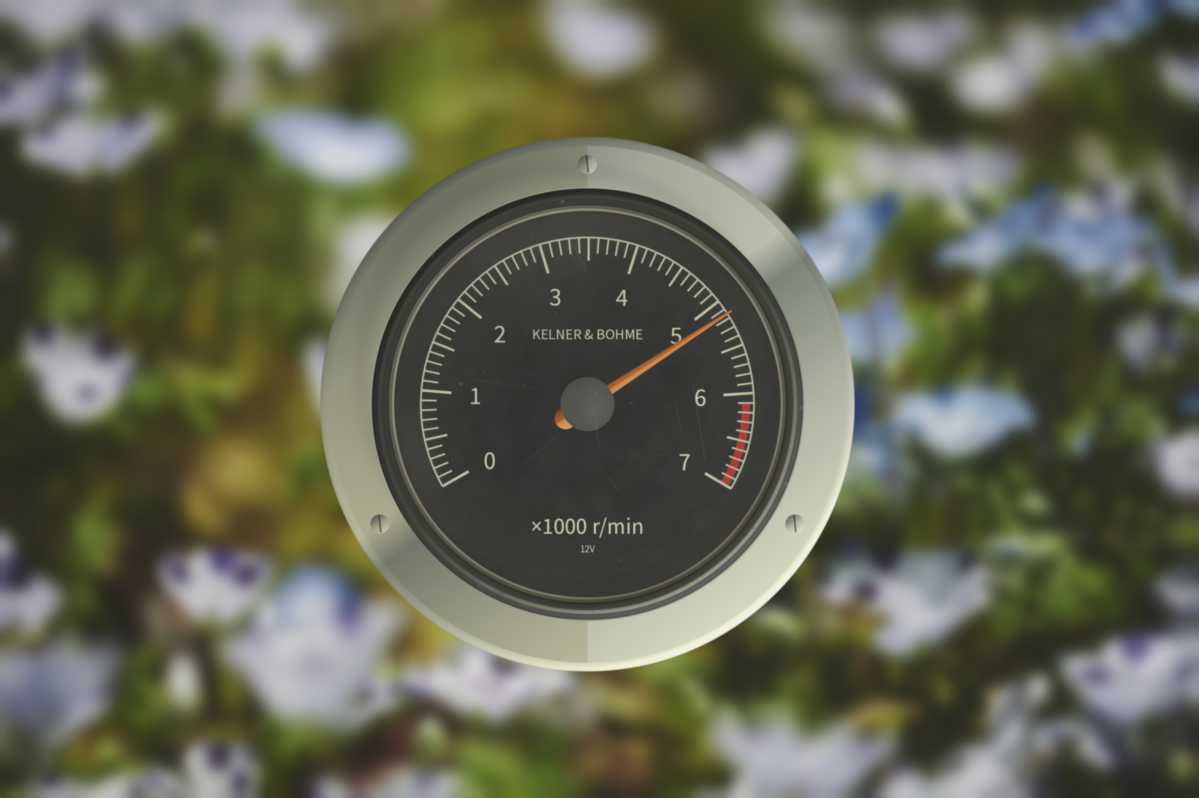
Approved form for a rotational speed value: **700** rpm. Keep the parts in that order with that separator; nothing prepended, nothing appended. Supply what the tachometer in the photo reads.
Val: **5150** rpm
